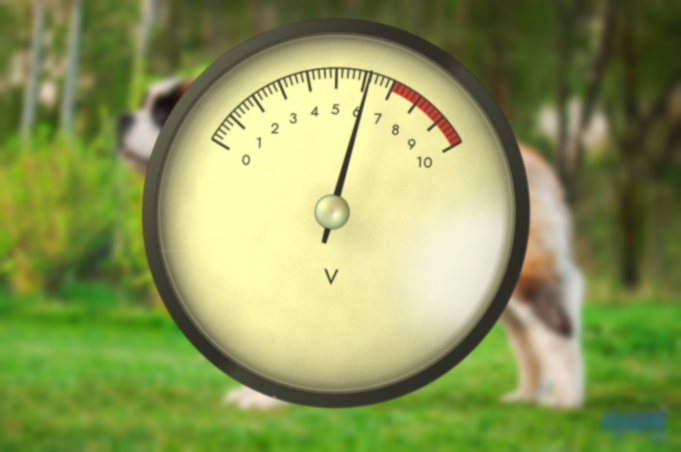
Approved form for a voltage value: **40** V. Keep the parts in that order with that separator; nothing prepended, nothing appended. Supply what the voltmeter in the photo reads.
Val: **6.2** V
